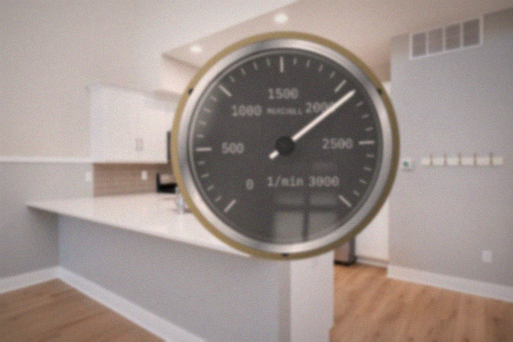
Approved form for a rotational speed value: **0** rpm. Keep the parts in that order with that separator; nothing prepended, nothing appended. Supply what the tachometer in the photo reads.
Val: **2100** rpm
